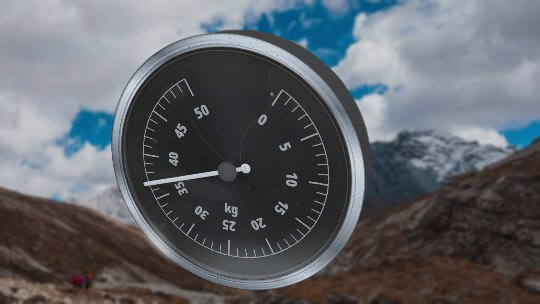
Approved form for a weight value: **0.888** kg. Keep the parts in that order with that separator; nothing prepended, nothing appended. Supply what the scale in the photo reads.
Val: **37** kg
